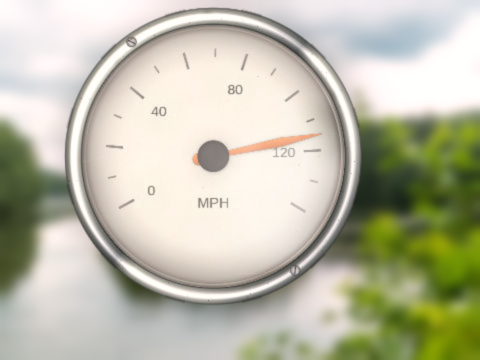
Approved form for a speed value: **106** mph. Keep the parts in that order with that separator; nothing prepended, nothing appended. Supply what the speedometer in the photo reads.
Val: **115** mph
